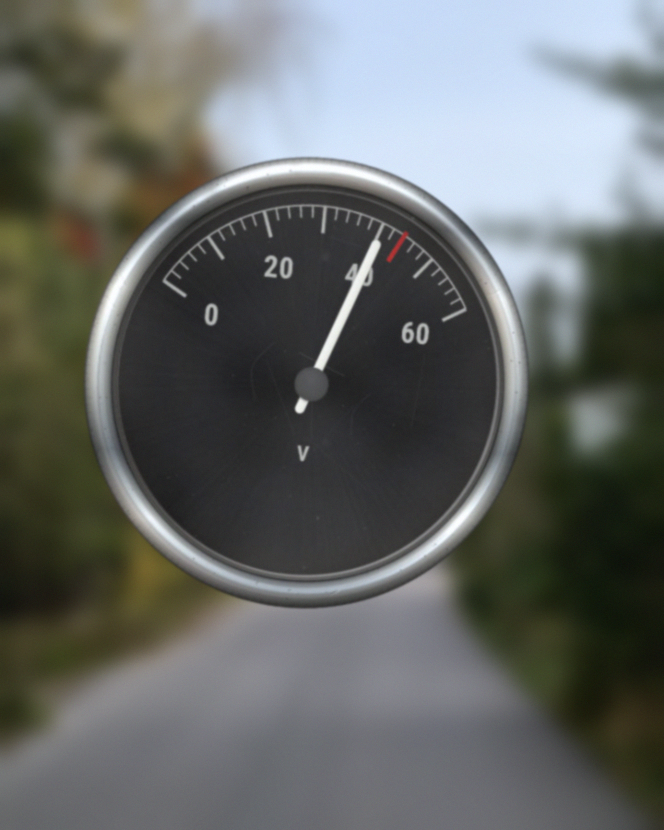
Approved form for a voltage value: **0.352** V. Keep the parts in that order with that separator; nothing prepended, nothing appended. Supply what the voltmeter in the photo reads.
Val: **40** V
